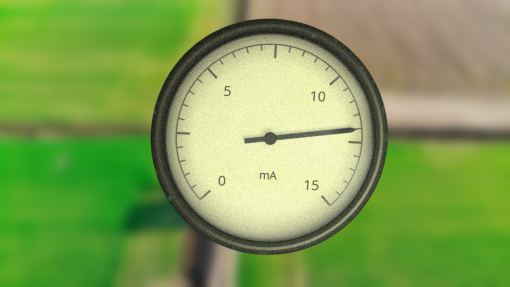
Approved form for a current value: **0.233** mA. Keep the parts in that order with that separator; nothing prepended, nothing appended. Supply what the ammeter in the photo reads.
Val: **12** mA
